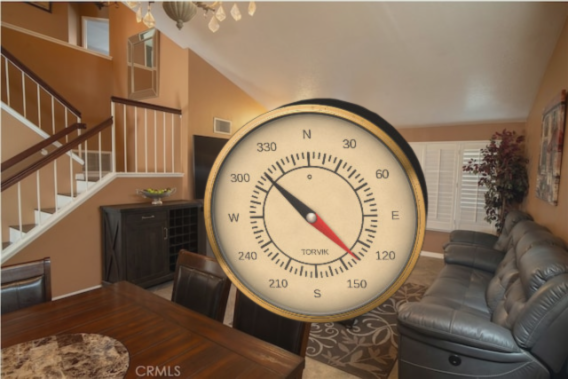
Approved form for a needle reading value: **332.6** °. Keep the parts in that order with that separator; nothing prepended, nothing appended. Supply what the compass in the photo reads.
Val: **135** °
